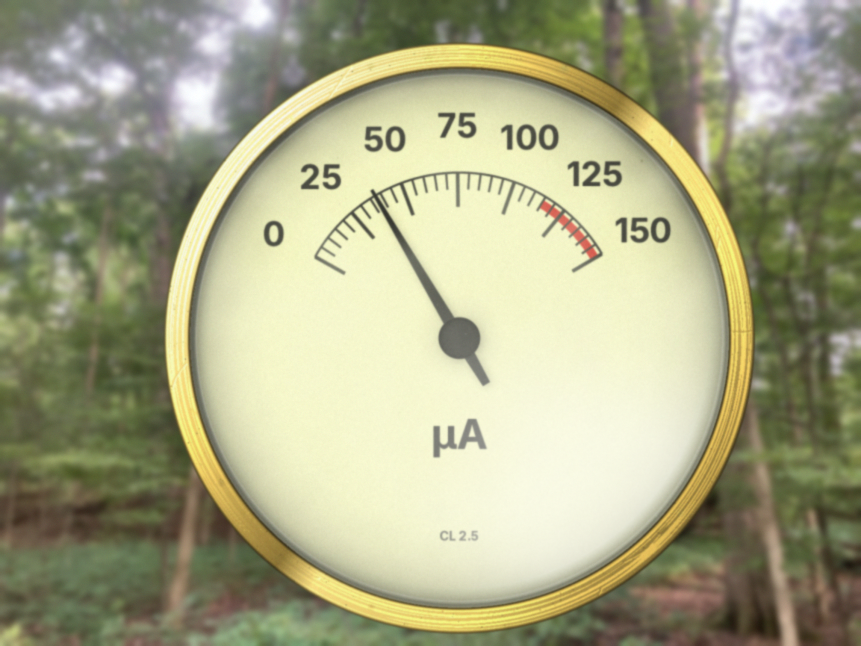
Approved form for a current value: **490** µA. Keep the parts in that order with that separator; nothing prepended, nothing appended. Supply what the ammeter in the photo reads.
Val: **37.5** µA
